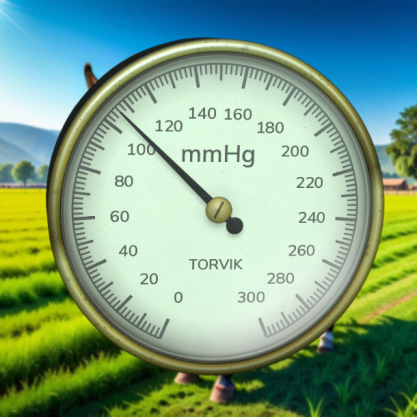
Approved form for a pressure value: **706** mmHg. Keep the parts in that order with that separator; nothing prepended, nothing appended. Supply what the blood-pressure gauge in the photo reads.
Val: **106** mmHg
